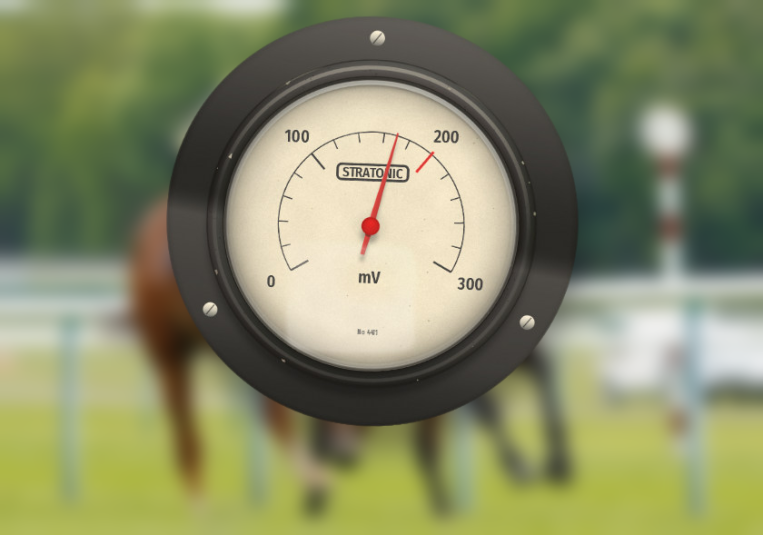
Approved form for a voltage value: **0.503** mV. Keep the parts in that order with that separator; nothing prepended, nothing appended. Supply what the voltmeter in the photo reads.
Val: **170** mV
